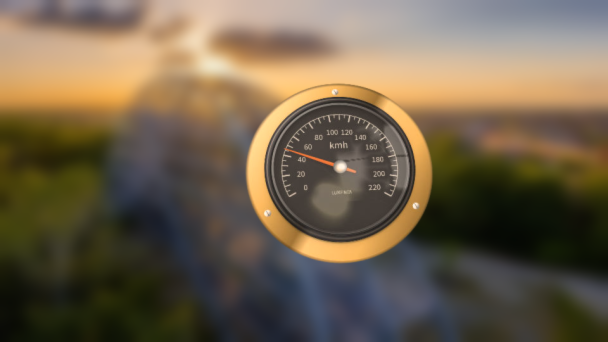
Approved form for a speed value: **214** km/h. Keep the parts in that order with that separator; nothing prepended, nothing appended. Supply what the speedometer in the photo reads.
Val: **45** km/h
